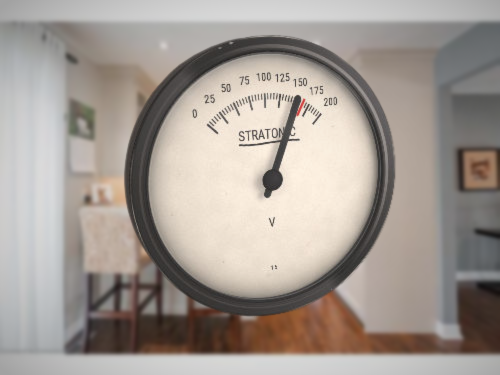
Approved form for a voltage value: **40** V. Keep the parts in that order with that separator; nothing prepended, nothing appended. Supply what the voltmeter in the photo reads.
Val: **150** V
